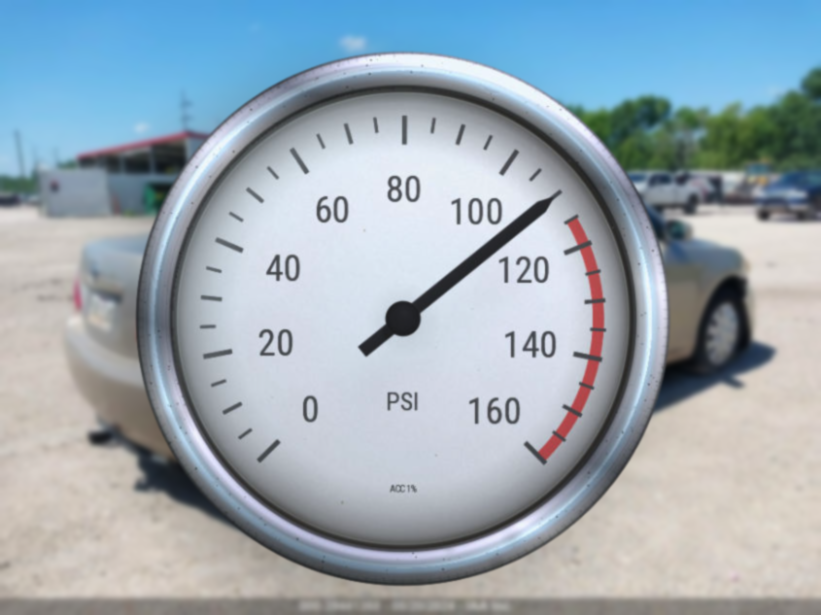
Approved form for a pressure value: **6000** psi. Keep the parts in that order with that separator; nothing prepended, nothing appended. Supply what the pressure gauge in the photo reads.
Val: **110** psi
